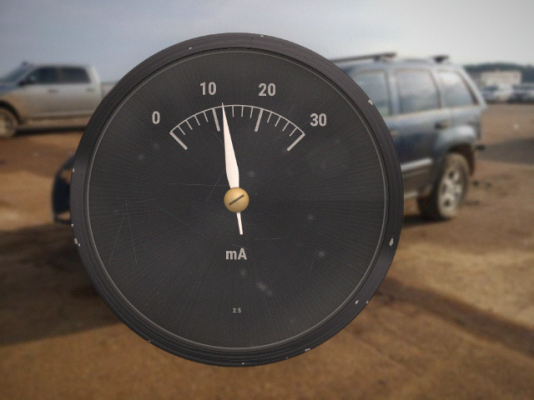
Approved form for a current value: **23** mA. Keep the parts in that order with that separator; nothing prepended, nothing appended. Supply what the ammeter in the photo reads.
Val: **12** mA
